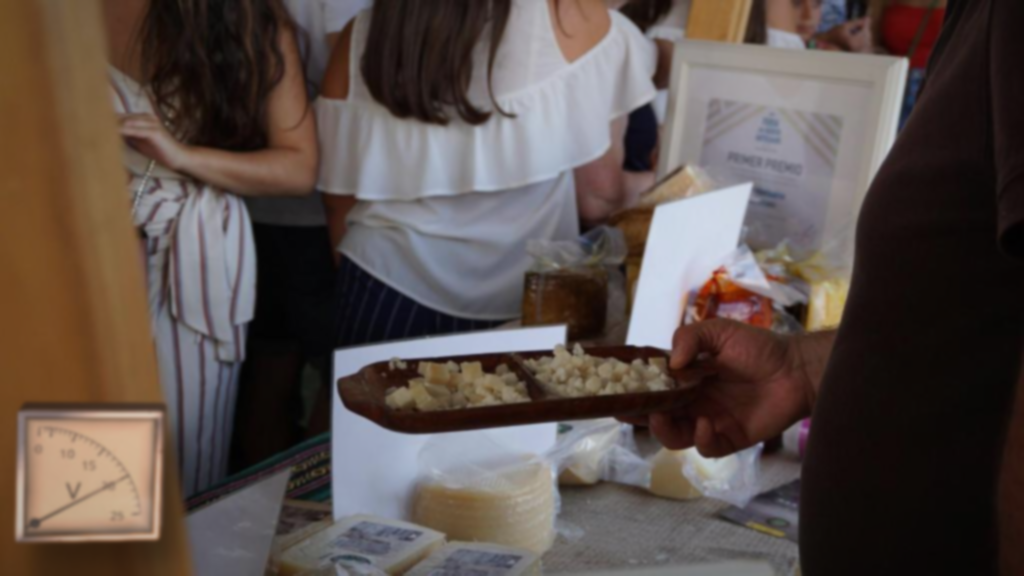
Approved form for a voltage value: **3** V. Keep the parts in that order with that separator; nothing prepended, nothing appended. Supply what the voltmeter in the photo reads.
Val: **20** V
